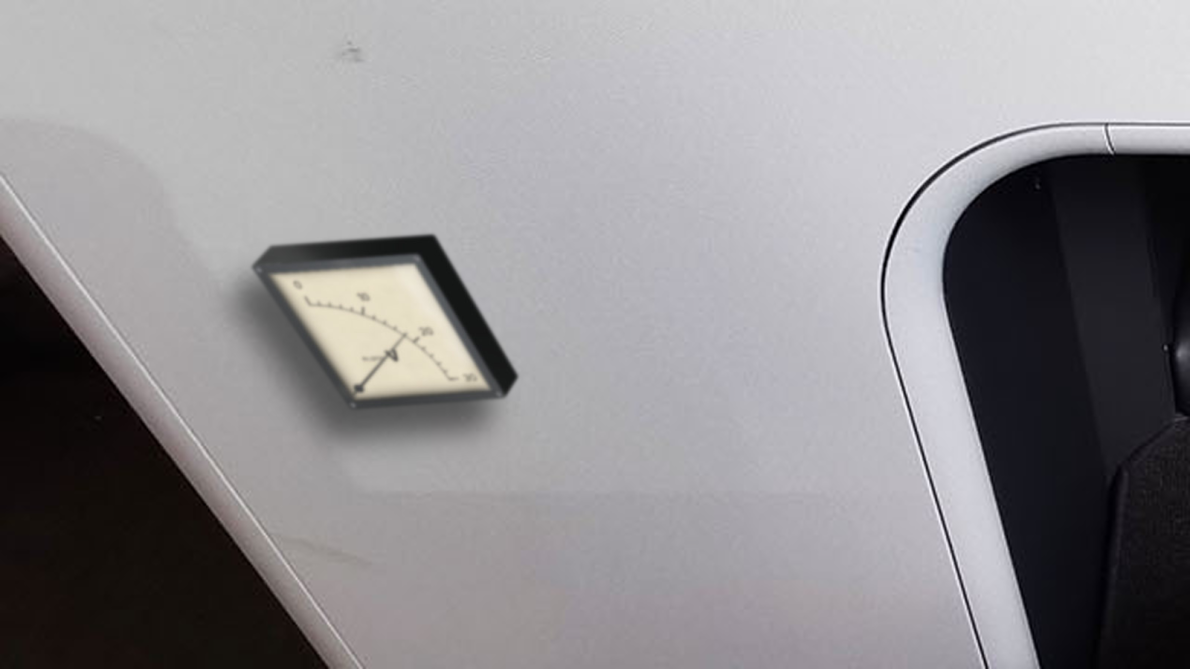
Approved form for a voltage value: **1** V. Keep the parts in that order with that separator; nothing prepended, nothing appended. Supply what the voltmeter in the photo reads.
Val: **18** V
